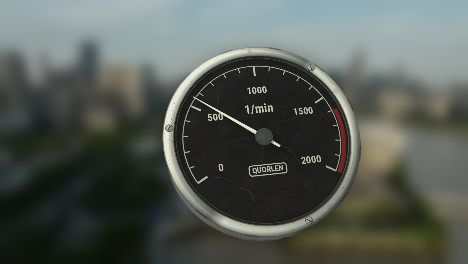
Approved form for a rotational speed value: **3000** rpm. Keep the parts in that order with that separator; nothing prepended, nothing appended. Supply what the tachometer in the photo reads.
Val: **550** rpm
